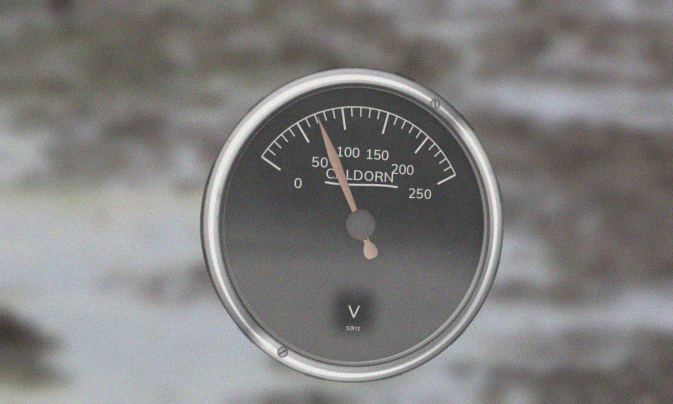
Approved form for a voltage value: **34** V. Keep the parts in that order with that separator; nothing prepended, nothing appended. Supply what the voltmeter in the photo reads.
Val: **70** V
